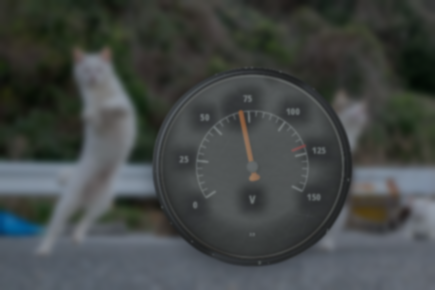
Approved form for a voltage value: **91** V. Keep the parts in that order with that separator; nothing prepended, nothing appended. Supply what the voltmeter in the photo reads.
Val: **70** V
